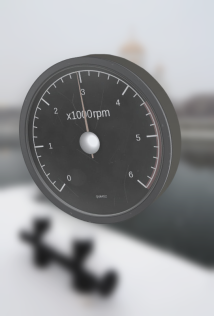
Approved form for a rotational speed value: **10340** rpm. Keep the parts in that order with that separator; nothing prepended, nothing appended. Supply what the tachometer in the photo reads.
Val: **3000** rpm
